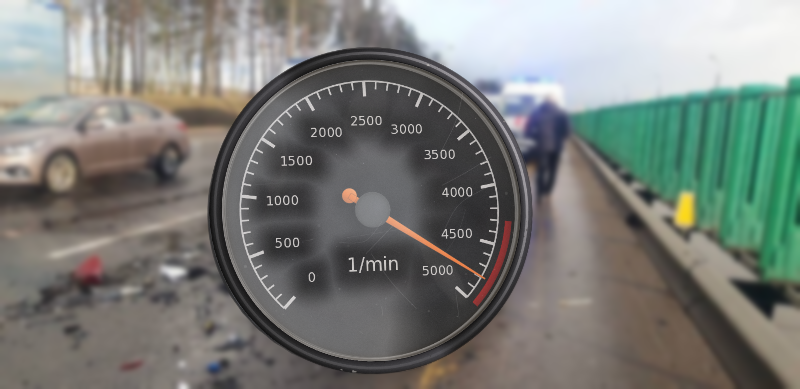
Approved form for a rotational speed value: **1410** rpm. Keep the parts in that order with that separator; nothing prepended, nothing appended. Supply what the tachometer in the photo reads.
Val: **4800** rpm
